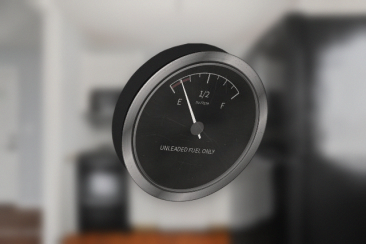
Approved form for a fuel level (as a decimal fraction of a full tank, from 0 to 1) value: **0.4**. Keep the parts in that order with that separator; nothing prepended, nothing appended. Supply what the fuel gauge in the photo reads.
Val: **0.125**
